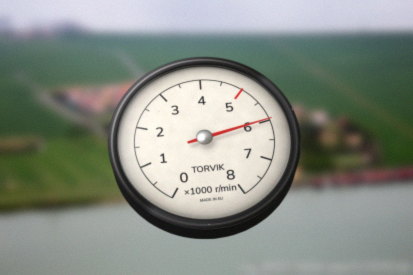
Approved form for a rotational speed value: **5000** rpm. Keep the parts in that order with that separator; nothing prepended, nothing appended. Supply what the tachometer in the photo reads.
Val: **6000** rpm
